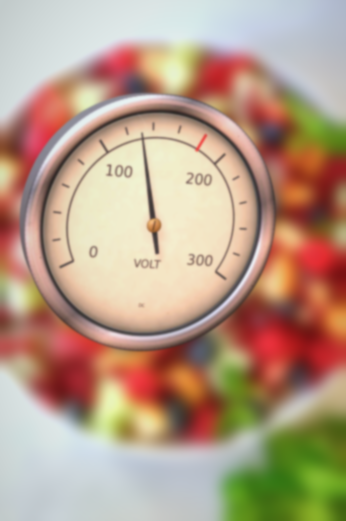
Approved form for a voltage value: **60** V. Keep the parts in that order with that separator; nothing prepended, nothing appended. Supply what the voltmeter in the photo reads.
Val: **130** V
